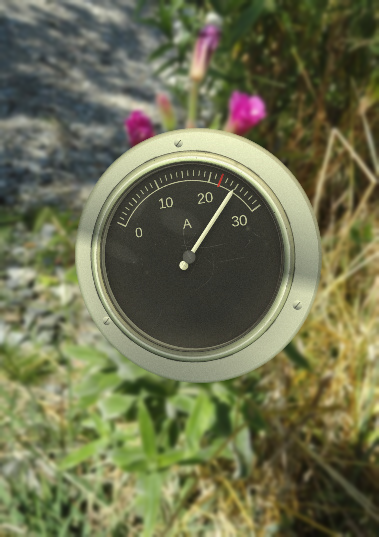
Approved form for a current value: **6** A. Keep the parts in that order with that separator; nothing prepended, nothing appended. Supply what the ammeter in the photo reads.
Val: **25** A
